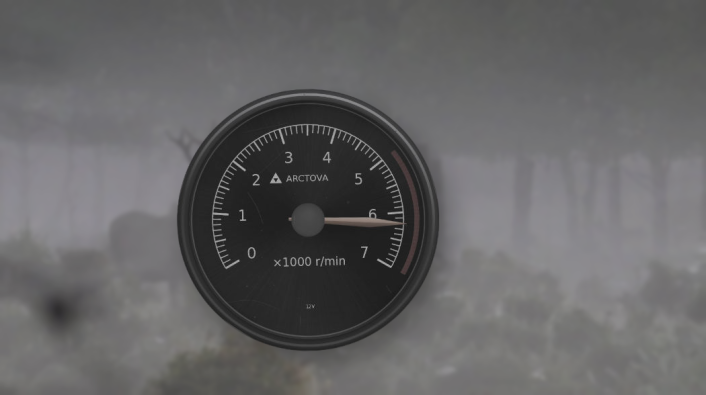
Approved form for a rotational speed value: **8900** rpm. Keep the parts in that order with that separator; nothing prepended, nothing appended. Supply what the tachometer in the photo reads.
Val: **6200** rpm
